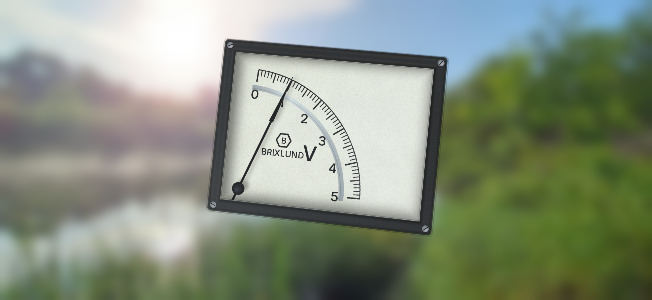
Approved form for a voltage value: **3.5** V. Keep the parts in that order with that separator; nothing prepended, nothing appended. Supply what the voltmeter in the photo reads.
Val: **1** V
